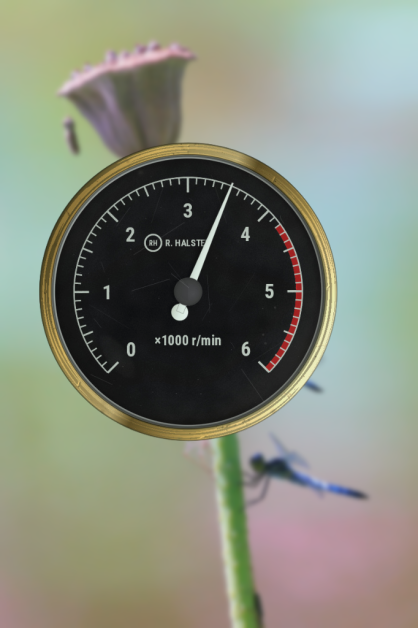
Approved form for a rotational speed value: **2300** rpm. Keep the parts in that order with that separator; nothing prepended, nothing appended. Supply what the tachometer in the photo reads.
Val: **3500** rpm
